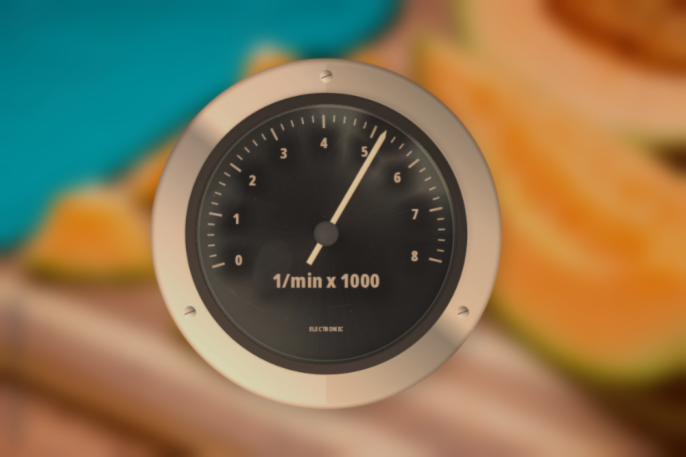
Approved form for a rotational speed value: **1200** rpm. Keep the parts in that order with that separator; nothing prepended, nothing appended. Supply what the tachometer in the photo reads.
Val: **5200** rpm
